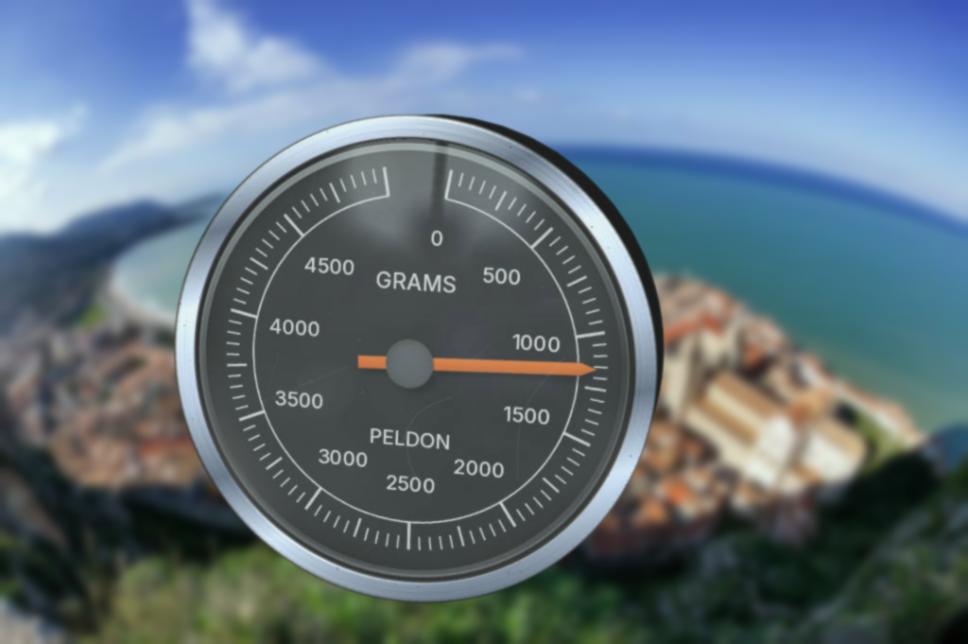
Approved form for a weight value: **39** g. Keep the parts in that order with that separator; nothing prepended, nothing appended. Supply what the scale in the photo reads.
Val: **1150** g
